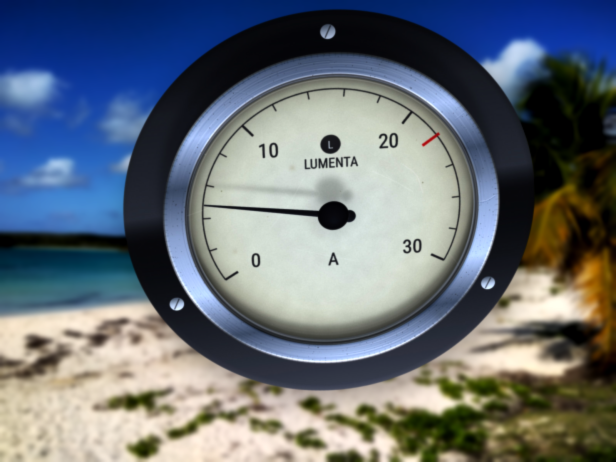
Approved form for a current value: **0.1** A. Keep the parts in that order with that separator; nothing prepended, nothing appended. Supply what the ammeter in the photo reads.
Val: **5** A
